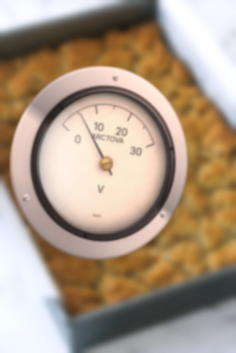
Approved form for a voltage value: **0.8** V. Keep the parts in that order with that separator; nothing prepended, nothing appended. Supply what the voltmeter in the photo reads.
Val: **5** V
